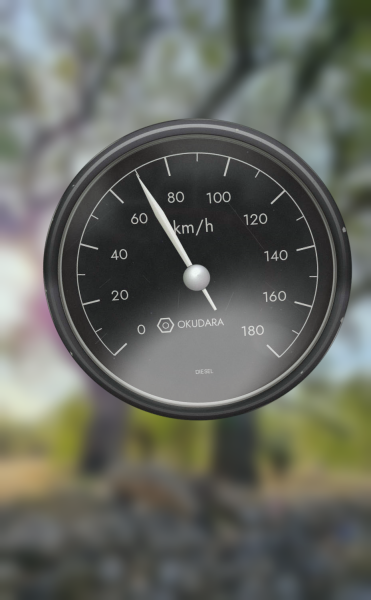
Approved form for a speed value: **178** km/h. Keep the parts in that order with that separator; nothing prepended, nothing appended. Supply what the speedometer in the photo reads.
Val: **70** km/h
